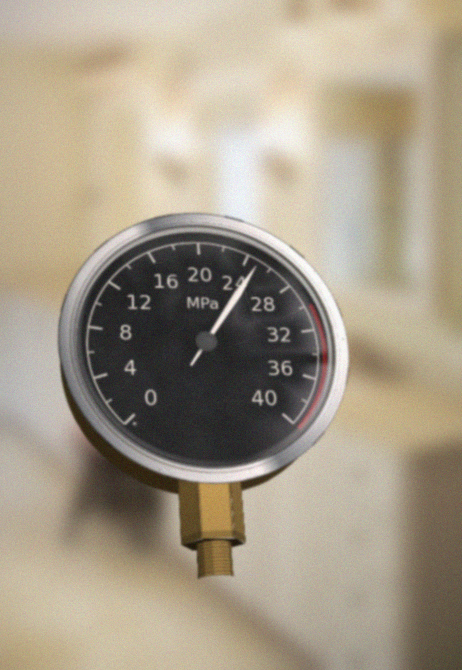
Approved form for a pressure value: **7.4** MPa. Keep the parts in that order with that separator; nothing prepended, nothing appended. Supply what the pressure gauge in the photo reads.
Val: **25** MPa
